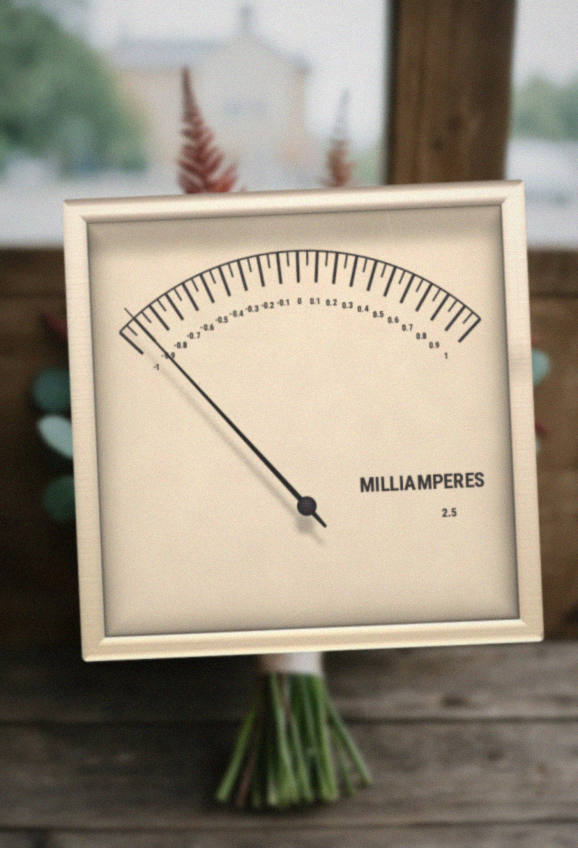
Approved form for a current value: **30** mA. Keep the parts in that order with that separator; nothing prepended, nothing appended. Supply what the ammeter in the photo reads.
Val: **-0.9** mA
